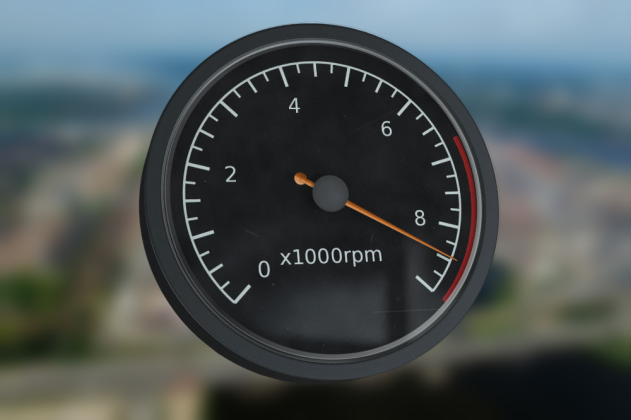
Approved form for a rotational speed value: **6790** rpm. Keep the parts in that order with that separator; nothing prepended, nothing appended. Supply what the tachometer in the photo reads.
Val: **8500** rpm
